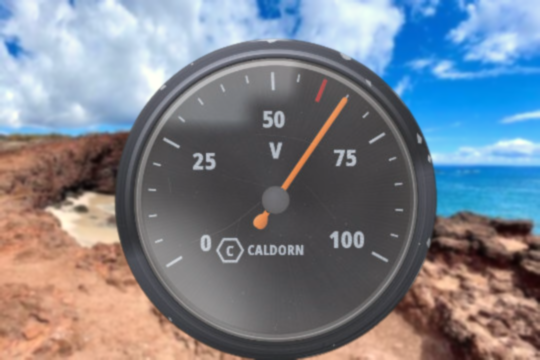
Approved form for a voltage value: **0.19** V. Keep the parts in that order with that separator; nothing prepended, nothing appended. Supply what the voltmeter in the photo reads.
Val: **65** V
